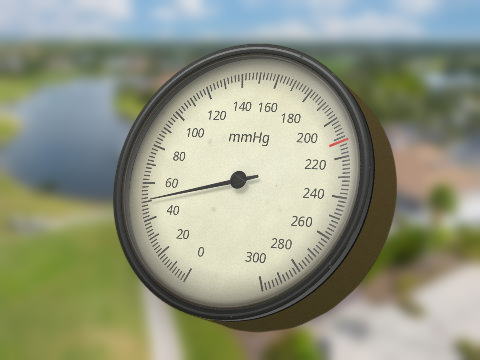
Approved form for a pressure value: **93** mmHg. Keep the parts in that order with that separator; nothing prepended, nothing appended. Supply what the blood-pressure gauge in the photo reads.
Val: **50** mmHg
